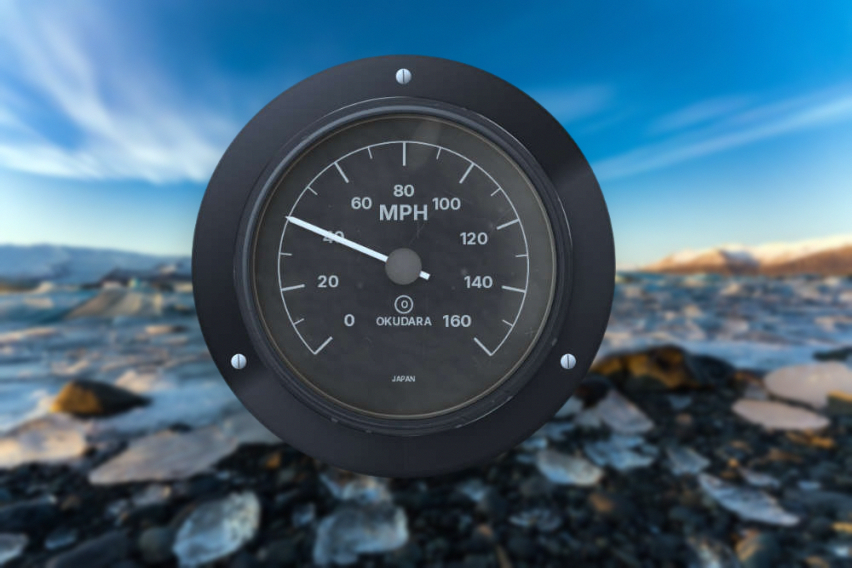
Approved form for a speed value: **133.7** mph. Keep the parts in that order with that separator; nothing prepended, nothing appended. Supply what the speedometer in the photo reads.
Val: **40** mph
